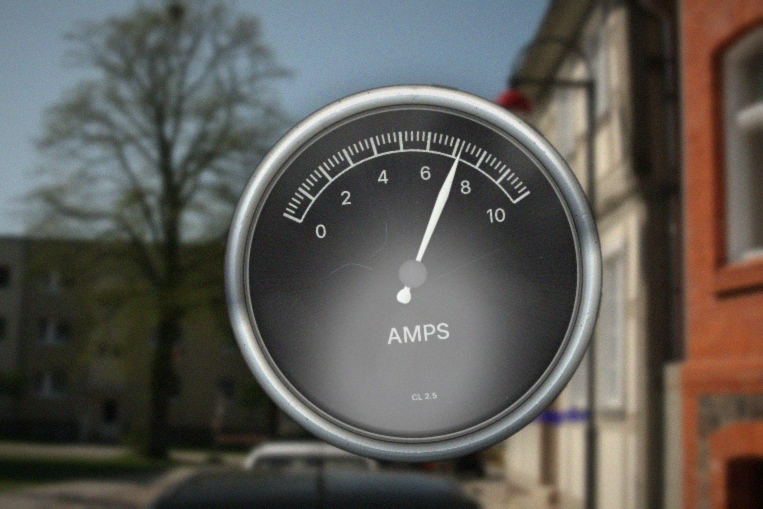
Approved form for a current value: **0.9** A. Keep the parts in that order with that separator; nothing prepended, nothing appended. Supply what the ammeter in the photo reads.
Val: **7.2** A
